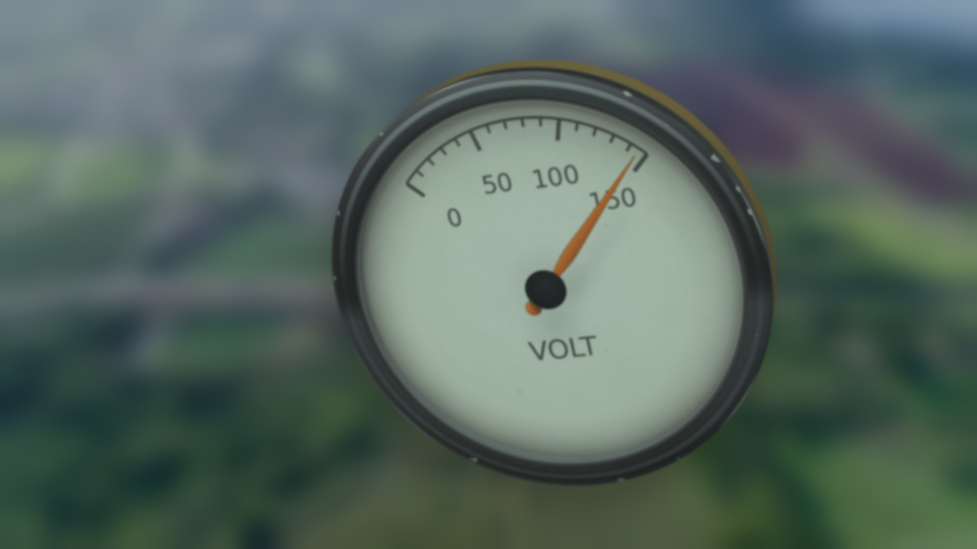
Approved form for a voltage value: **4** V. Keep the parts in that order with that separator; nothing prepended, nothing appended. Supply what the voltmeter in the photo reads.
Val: **145** V
